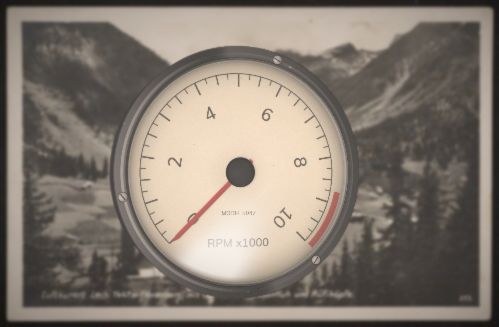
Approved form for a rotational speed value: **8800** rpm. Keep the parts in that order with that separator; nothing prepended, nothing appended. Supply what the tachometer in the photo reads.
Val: **0** rpm
